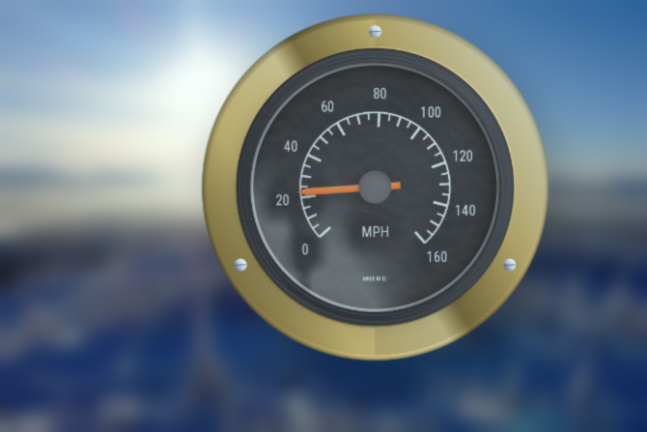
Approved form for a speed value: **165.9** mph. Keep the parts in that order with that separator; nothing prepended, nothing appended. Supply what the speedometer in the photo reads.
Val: **22.5** mph
